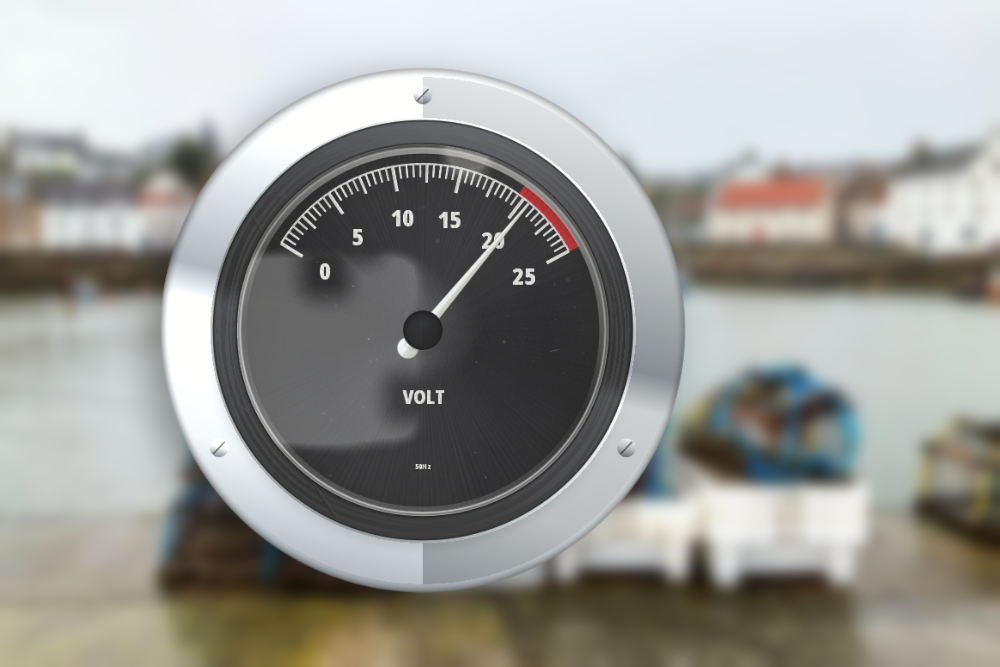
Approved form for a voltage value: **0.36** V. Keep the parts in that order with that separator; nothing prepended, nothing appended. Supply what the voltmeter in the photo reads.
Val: **20.5** V
